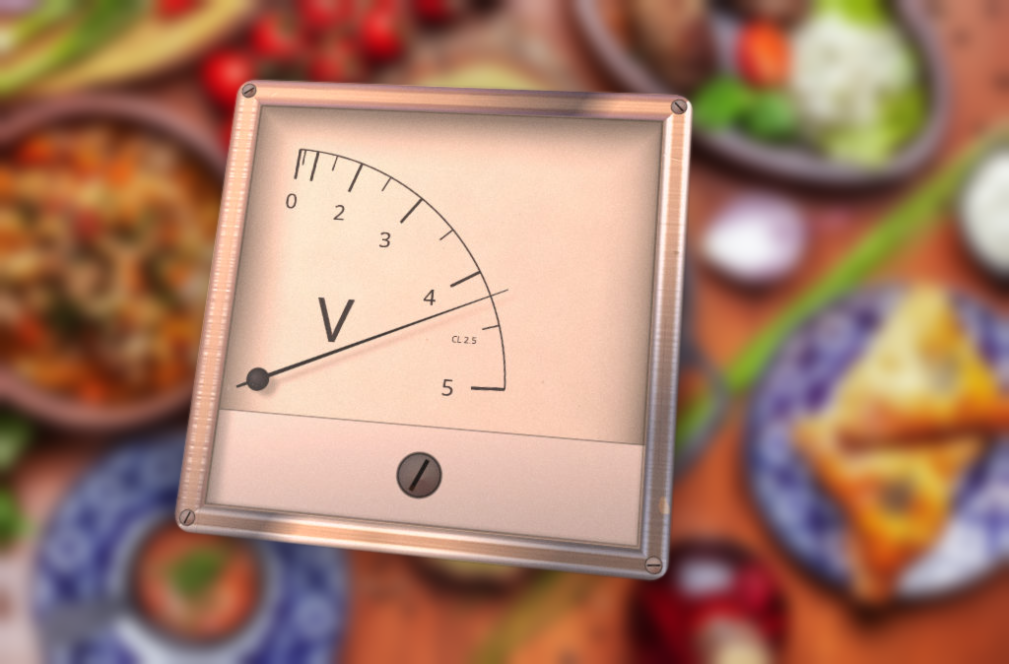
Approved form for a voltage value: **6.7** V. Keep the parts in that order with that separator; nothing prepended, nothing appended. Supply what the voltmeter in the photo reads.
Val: **4.25** V
